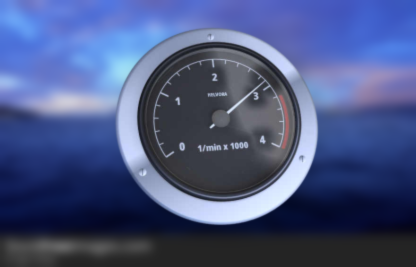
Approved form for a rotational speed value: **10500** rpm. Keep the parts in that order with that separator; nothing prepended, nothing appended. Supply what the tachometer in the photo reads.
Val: **2900** rpm
